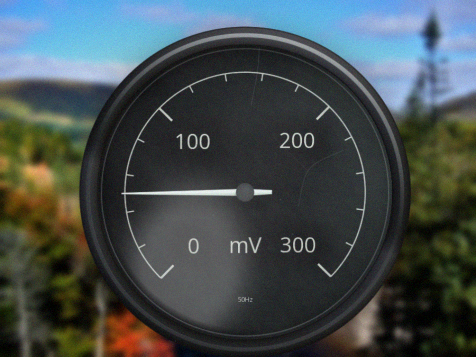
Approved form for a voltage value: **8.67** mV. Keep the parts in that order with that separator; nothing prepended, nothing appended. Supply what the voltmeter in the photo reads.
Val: **50** mV
